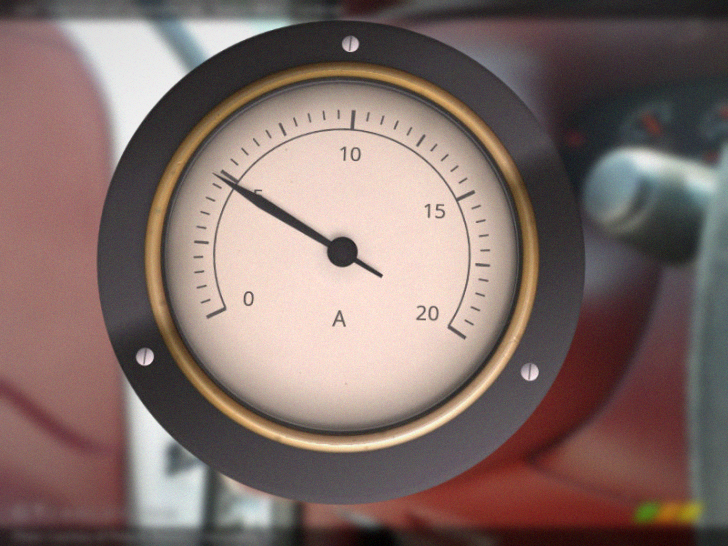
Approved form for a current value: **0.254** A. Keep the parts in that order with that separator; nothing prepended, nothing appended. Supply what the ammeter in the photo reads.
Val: **4.75** A
